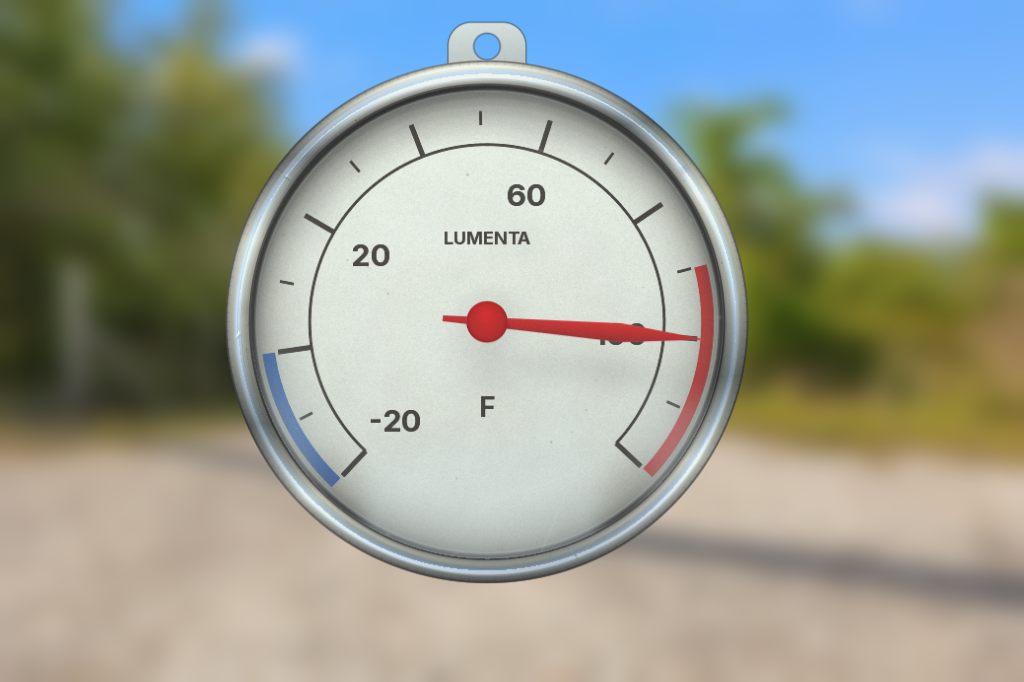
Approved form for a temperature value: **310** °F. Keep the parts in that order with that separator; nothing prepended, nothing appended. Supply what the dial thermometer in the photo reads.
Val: **100** °F
